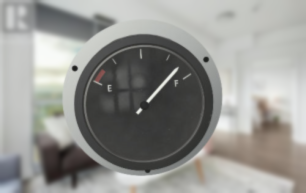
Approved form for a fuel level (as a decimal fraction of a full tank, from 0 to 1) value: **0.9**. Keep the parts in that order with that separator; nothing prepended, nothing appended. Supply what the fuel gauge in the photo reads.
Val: **0.875**
